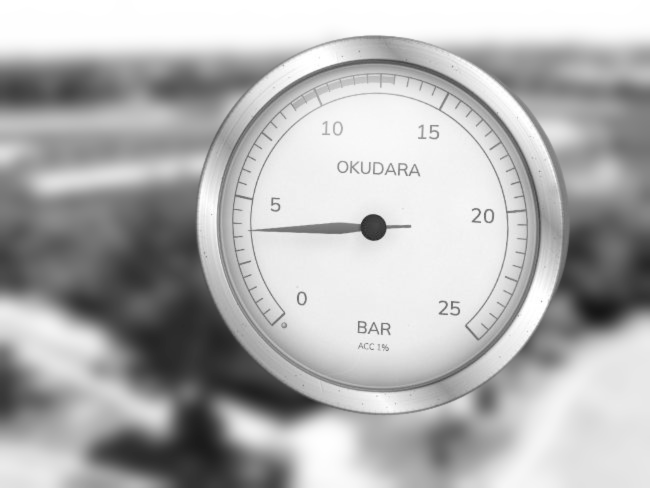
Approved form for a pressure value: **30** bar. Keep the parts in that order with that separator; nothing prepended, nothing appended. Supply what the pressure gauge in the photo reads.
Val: **3.75** bar
